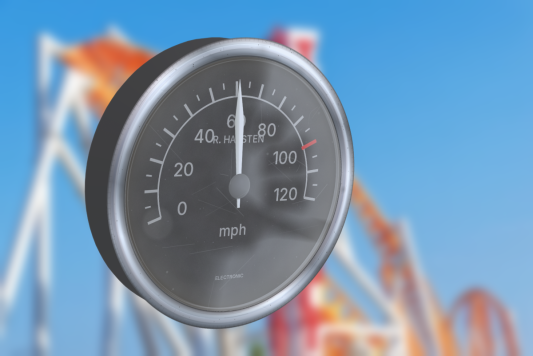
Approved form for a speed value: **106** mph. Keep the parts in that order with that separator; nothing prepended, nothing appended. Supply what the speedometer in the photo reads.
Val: **60** mph
